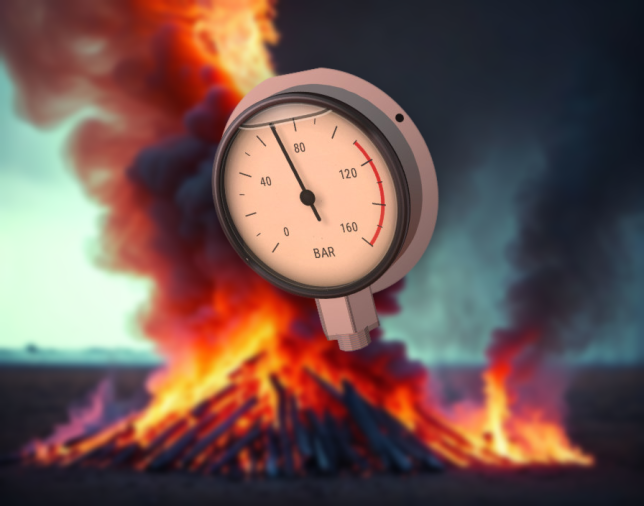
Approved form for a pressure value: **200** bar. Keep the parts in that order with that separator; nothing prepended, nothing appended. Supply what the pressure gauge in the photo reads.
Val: **70** bar
